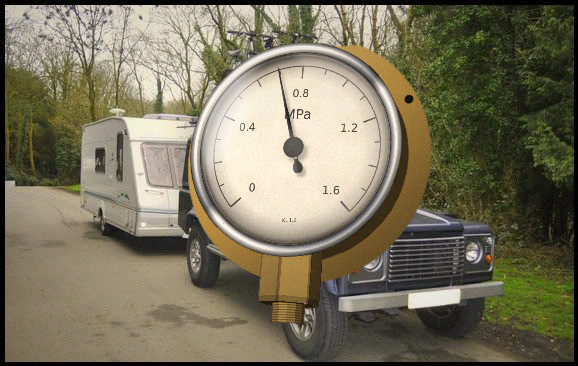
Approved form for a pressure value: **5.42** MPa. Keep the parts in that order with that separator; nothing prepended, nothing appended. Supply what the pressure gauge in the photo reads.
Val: **0.7** MPa
